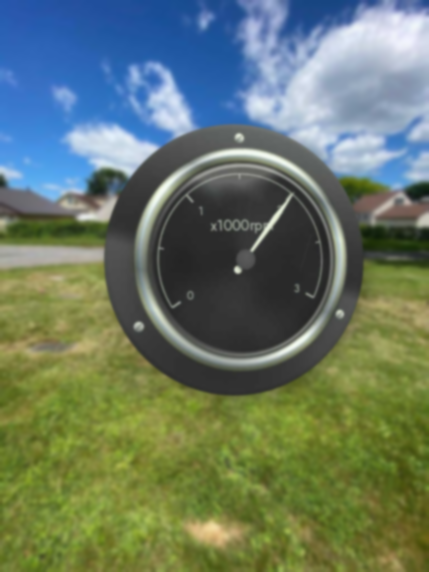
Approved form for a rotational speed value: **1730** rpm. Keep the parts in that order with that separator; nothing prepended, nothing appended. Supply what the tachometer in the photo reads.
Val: **2000** rpm
